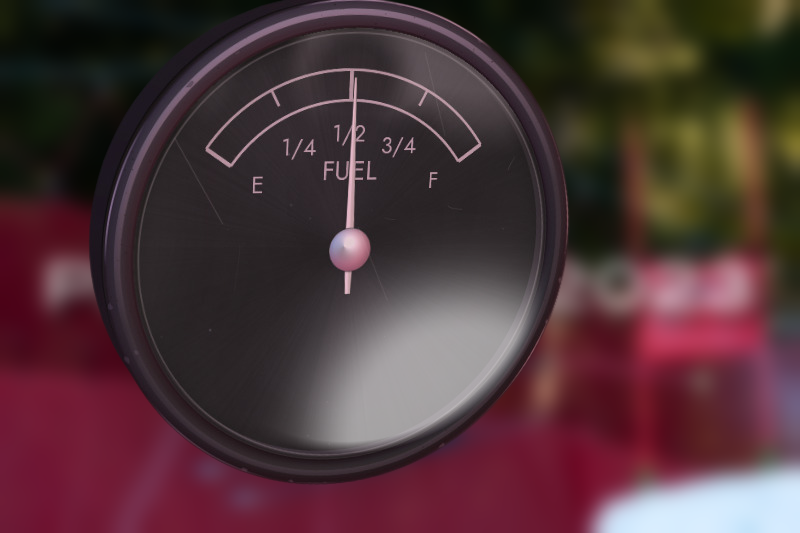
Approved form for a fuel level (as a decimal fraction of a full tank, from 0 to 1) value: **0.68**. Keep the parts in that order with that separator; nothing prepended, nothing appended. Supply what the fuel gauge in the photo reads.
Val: **0.5**
